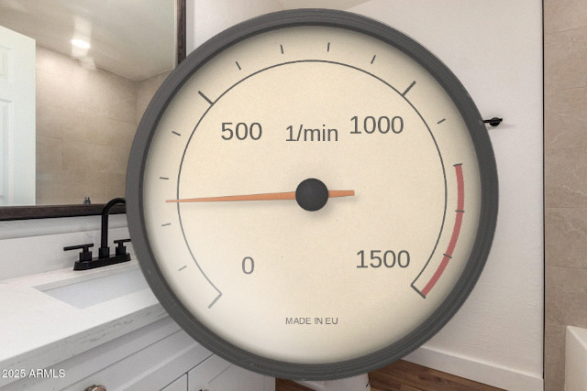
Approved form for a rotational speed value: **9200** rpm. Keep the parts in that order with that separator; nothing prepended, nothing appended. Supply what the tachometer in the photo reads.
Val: **250** rpm
